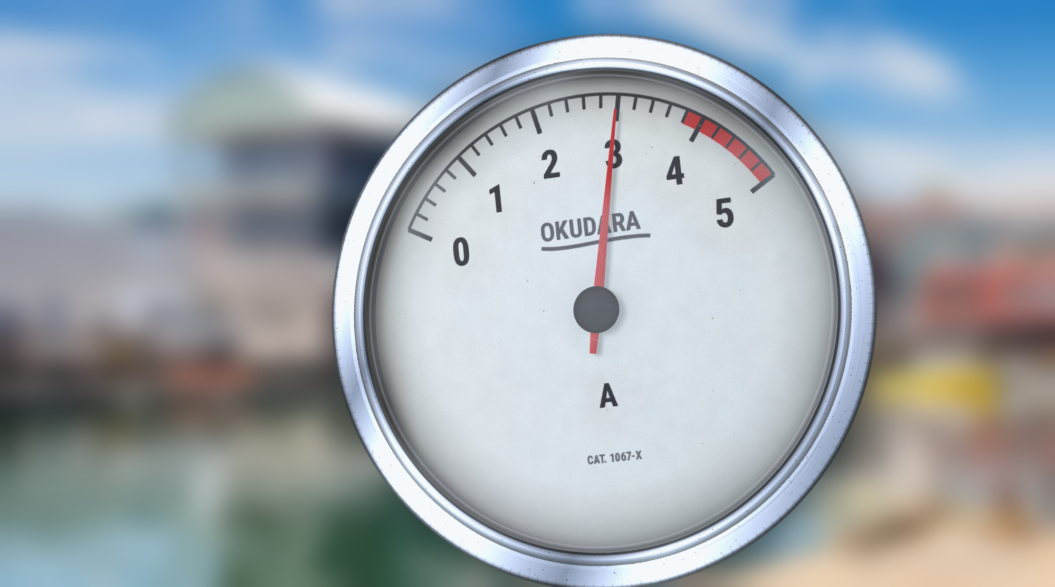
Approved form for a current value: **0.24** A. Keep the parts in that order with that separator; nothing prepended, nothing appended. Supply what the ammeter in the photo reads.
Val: **3** A
